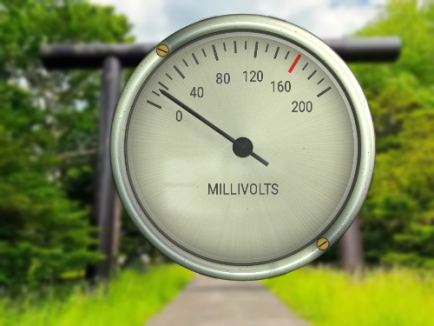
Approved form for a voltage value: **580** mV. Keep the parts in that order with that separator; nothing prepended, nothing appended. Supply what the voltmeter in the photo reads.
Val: **15** mV
